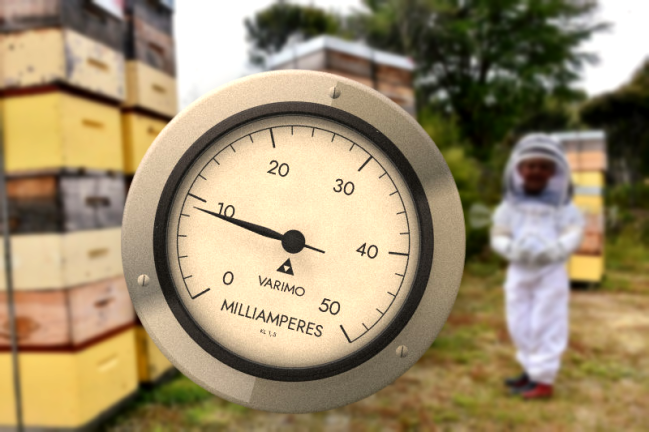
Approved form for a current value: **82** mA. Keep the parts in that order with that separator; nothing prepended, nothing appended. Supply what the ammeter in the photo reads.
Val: **9** mA
